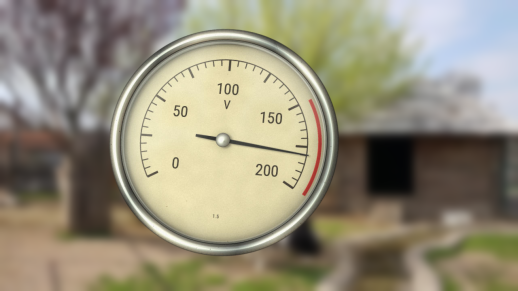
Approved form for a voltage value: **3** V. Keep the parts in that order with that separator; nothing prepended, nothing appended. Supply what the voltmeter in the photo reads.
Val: **180** V
